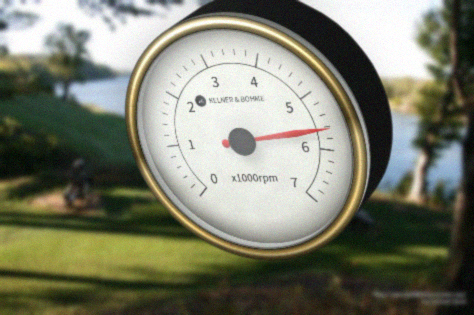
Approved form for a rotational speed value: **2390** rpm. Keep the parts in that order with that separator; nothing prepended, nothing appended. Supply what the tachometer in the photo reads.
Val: **5600** rpm
